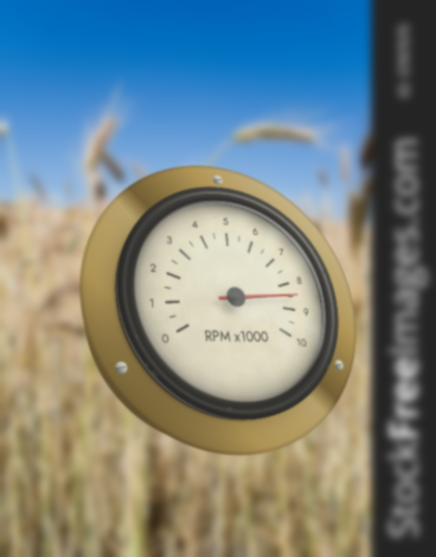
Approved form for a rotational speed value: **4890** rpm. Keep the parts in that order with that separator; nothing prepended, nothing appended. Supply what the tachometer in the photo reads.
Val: **8500** rpm
